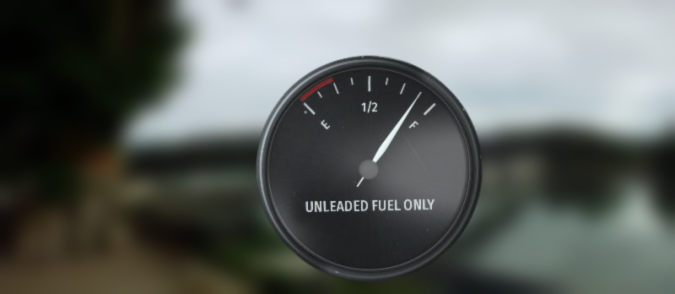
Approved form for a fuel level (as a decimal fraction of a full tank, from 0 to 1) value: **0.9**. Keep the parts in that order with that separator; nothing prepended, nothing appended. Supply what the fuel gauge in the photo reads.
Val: **0.875**
